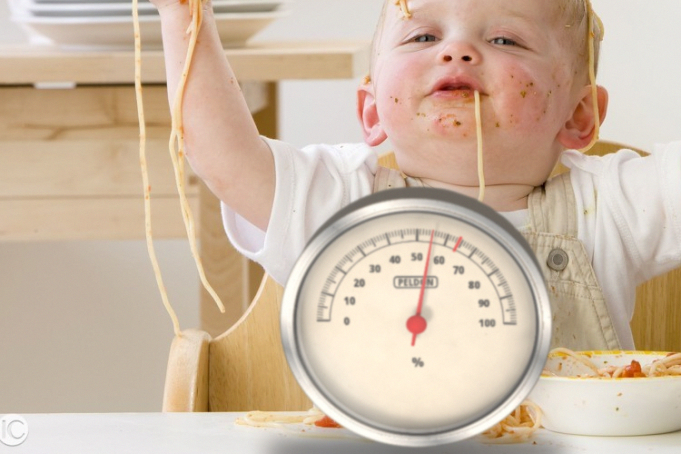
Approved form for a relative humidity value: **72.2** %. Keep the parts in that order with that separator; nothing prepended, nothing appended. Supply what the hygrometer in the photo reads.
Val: **55** %
